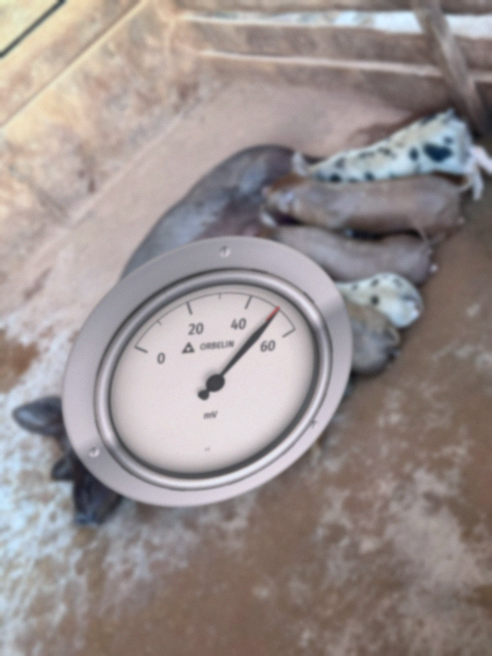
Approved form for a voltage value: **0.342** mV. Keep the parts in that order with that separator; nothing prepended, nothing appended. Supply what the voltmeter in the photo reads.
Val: **50** mV
